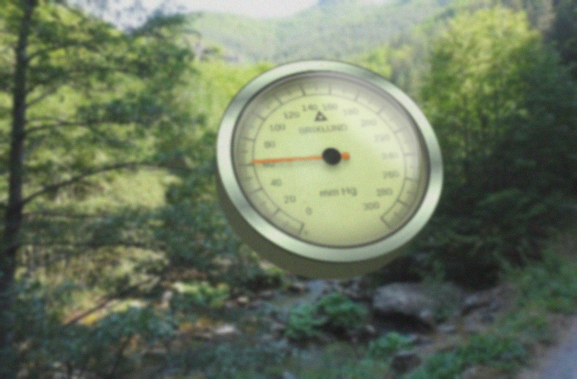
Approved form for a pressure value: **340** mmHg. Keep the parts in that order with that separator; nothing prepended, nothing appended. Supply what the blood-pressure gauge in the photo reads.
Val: **60** mmHg
